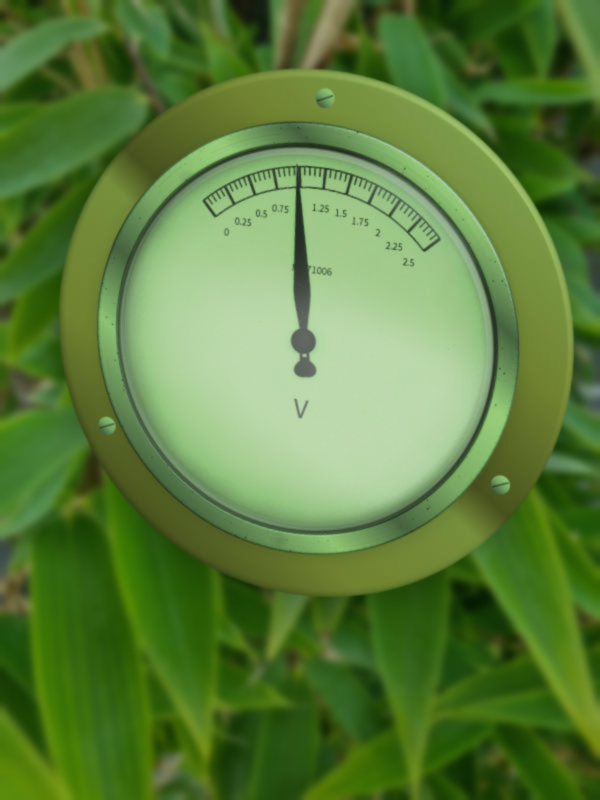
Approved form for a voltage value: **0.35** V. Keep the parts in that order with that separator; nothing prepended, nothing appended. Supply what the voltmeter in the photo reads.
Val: **1** V
